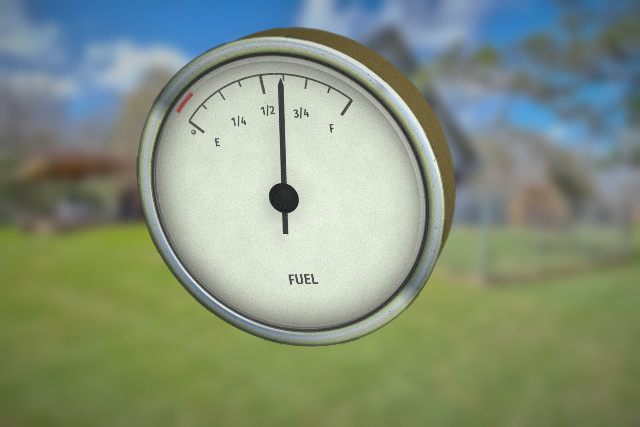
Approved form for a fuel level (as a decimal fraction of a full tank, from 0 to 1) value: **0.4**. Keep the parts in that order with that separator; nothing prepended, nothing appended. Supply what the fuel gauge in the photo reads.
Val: **0.625**
